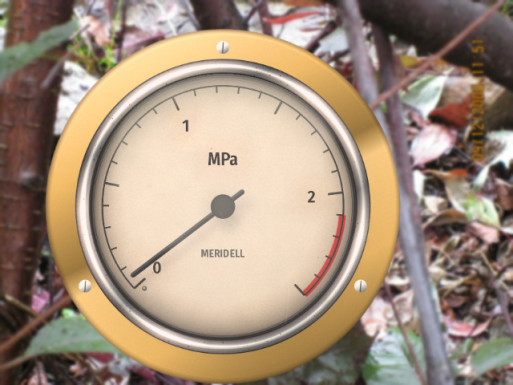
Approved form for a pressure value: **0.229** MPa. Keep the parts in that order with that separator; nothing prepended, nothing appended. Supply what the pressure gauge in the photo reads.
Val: **0.05** MPa
